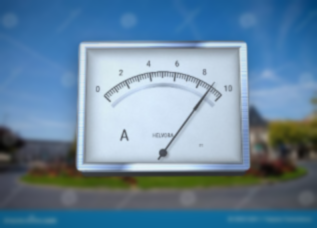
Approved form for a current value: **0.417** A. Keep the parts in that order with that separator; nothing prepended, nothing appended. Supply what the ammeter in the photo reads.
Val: **9** A
